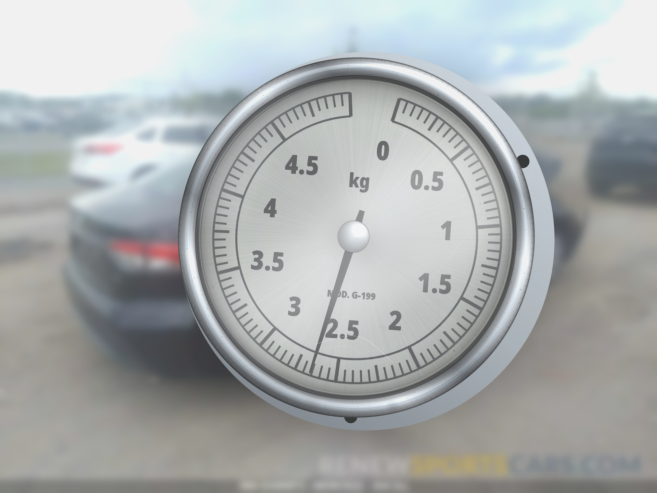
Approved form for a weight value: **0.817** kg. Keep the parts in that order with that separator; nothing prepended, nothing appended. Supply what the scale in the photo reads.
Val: **2.65** kg
